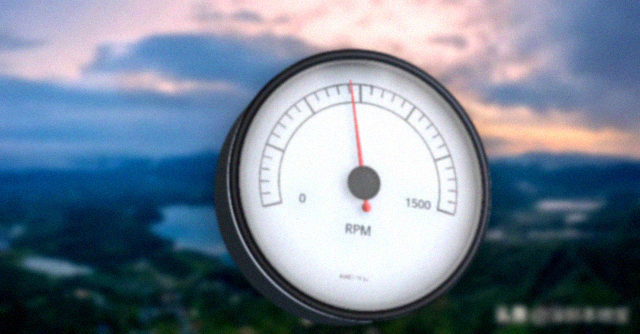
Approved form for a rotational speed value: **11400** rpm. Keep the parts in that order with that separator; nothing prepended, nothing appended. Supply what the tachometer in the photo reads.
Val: **700** rpm
